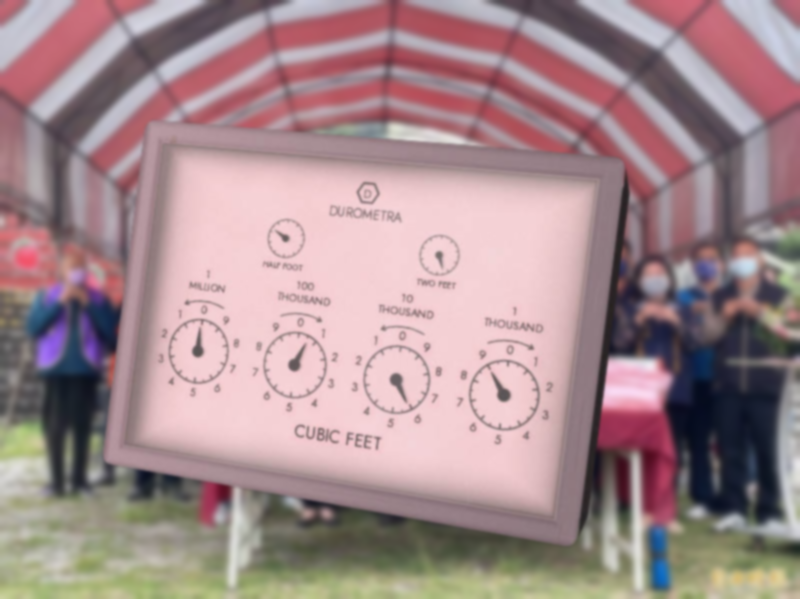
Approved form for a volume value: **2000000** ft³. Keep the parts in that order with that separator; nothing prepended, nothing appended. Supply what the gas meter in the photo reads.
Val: **5900** ft³
